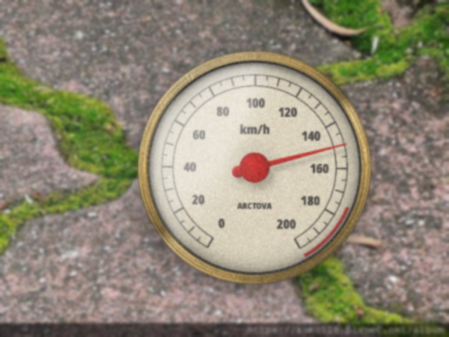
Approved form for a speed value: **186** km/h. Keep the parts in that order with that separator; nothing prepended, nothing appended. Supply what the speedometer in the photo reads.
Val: **150** km/h
